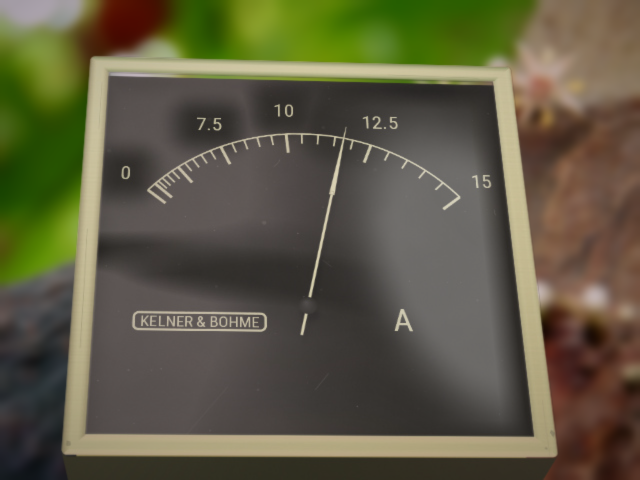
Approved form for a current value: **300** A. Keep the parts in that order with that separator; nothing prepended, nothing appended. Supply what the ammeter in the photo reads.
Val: **11.75** A
